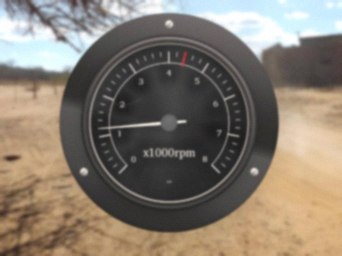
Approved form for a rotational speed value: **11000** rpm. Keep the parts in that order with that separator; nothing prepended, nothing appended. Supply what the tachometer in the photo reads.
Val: **1200** rpm
